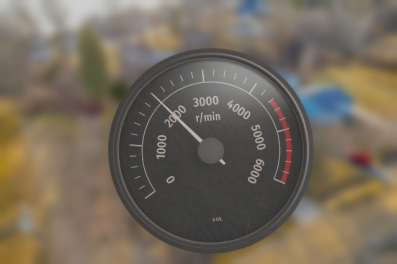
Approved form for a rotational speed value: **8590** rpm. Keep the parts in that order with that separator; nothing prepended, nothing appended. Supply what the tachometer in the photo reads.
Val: **2000** rpm
